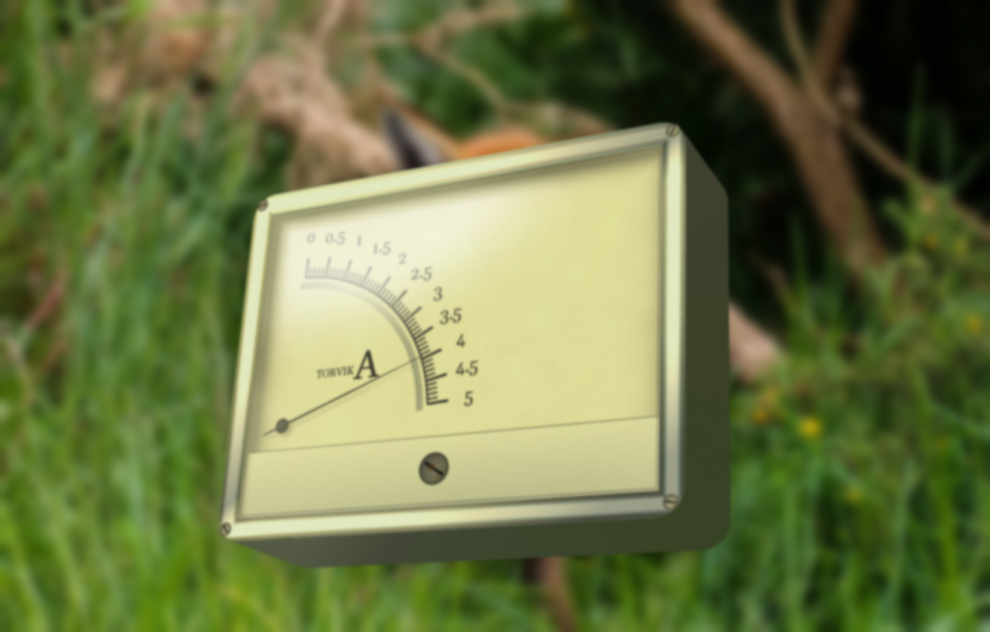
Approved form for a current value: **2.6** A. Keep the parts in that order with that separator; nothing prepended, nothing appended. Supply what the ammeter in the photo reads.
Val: **4** A
